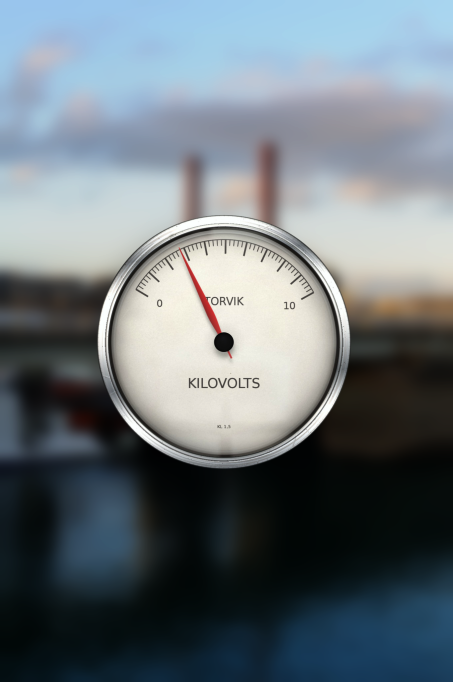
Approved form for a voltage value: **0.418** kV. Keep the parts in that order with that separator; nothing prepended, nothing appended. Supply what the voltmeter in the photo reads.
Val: **2.8** kV
